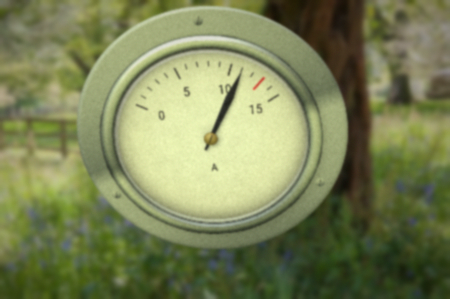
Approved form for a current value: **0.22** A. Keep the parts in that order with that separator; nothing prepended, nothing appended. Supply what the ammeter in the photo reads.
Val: **11** A
